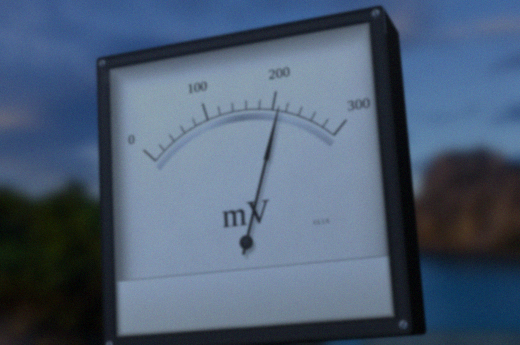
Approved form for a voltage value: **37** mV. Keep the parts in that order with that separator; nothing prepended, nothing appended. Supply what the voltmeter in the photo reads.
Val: **210** mV
